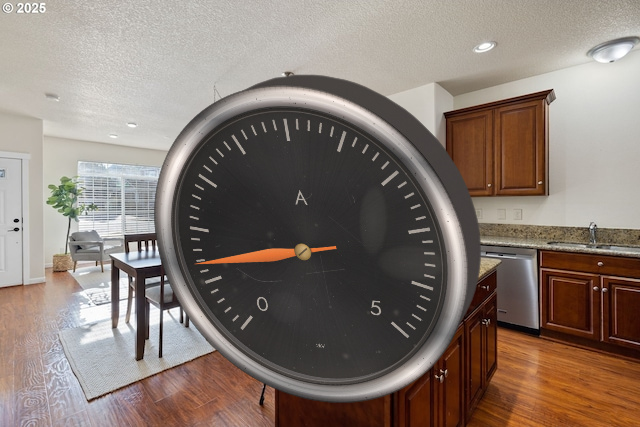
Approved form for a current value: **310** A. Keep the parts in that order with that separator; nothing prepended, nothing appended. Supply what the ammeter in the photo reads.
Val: **0.7** A
